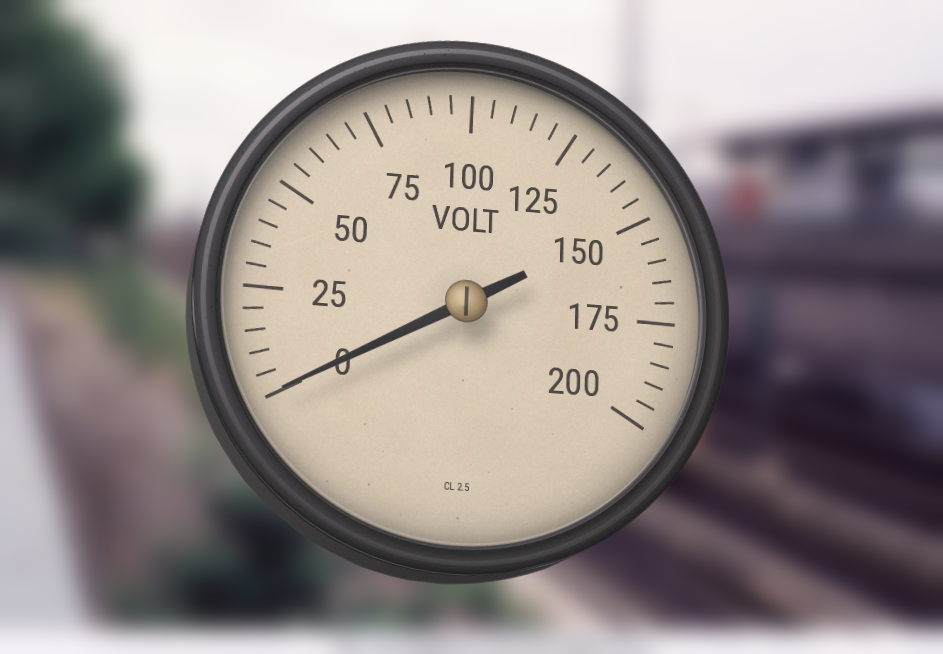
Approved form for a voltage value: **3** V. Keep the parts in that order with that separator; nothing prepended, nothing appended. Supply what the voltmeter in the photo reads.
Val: **0** V
